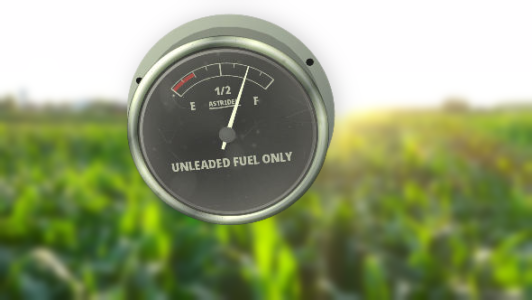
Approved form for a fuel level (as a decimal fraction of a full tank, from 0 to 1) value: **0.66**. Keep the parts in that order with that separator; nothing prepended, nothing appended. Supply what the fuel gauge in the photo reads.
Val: **0.75**
